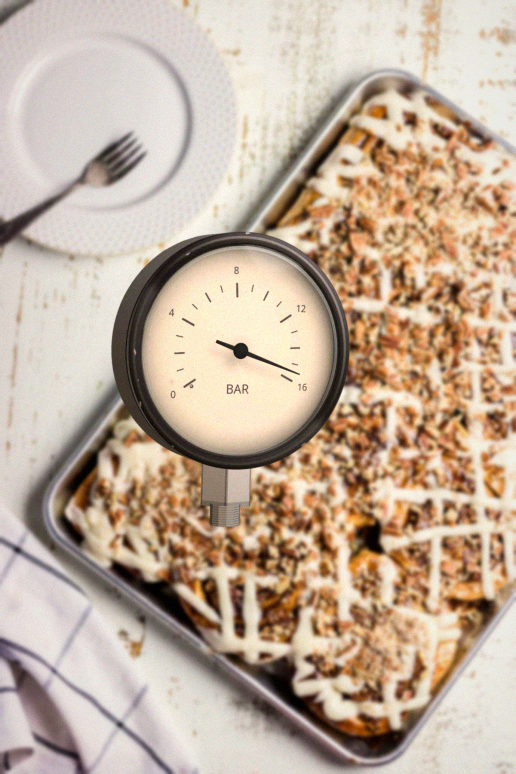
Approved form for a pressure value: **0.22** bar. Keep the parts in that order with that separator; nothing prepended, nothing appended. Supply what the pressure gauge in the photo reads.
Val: **15.5** bar
